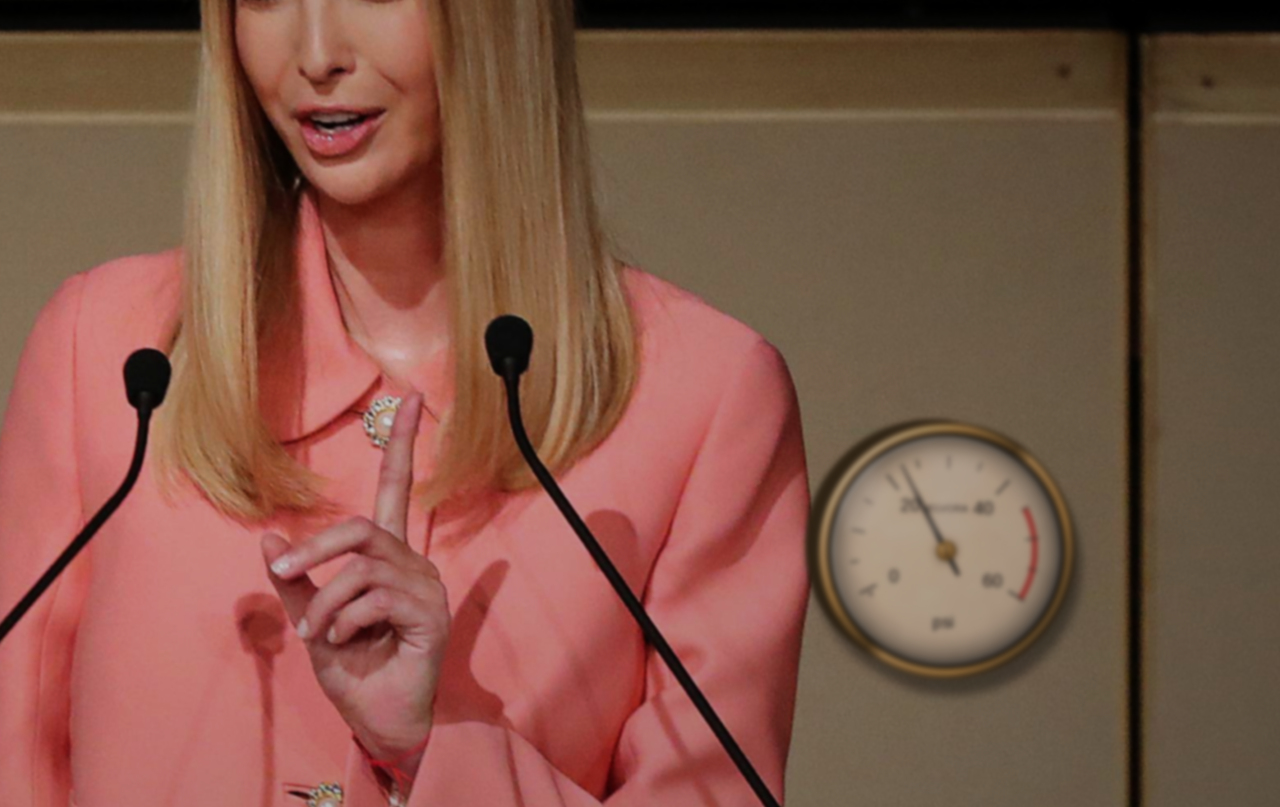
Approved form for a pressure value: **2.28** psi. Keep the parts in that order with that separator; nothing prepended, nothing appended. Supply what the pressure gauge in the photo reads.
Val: **22.5** psi
